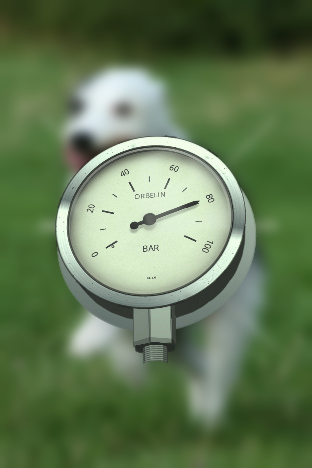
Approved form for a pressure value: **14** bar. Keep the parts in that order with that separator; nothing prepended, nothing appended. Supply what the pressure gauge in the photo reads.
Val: **80** bar
